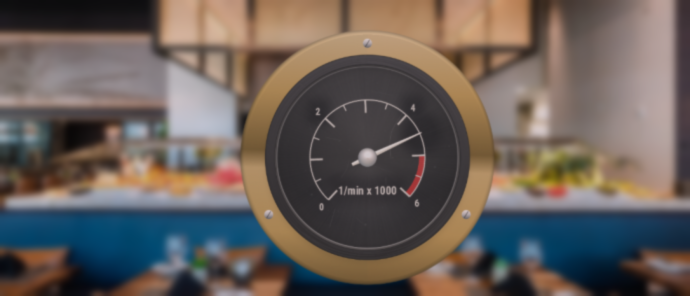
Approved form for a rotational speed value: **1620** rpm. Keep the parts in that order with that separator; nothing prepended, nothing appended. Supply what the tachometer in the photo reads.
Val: **4500** rpm
